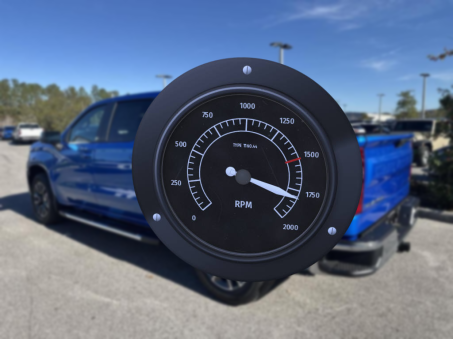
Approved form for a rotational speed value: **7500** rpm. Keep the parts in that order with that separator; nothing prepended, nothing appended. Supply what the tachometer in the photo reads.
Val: **1800** rpm
